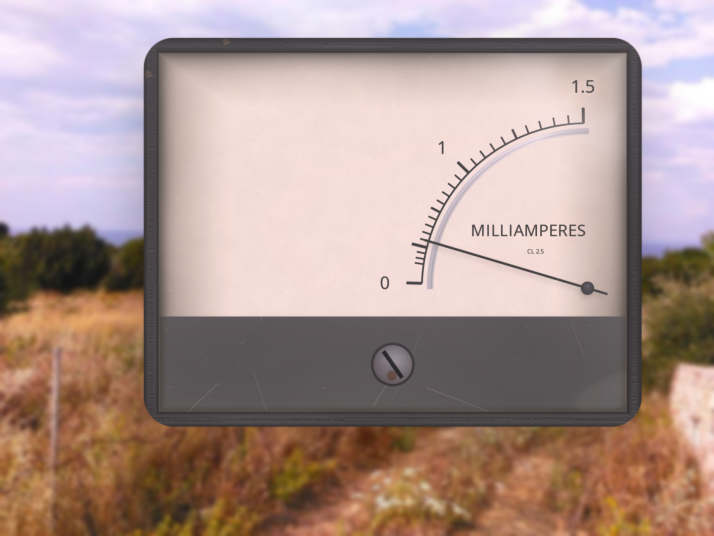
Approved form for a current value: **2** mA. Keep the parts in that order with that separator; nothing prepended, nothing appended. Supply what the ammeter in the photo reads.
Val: **0.55** mA
